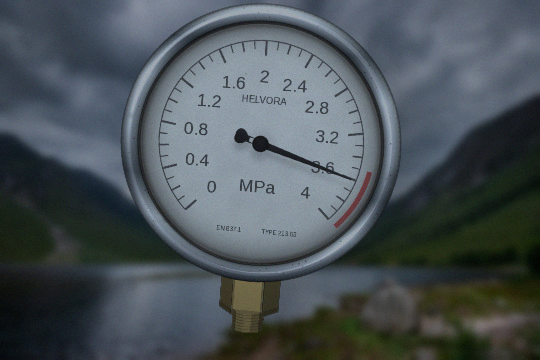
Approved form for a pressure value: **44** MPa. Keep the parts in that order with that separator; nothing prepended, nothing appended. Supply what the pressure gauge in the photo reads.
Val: **3.6** MPa
